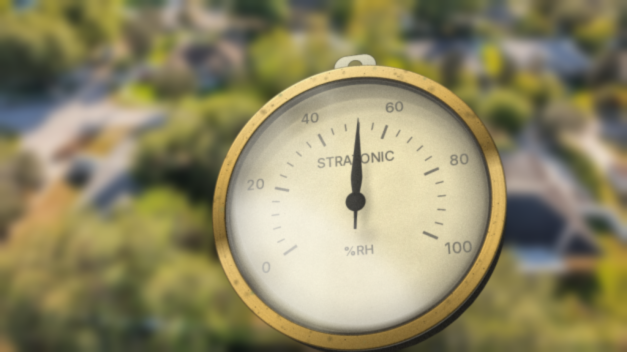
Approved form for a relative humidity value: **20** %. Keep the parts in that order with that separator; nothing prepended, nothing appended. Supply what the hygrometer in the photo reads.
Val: **52** %
